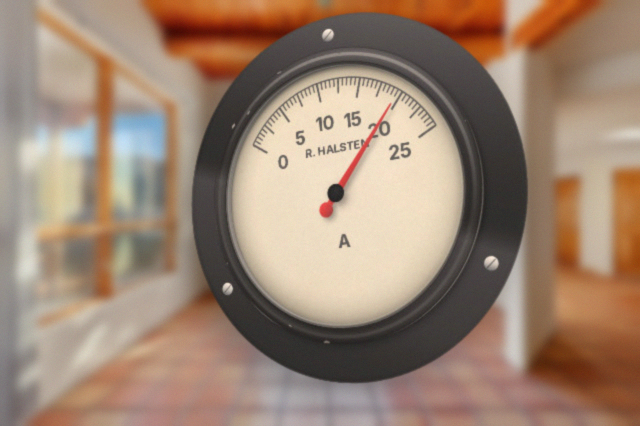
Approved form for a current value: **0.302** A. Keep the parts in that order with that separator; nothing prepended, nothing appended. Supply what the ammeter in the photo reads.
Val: **20** A
